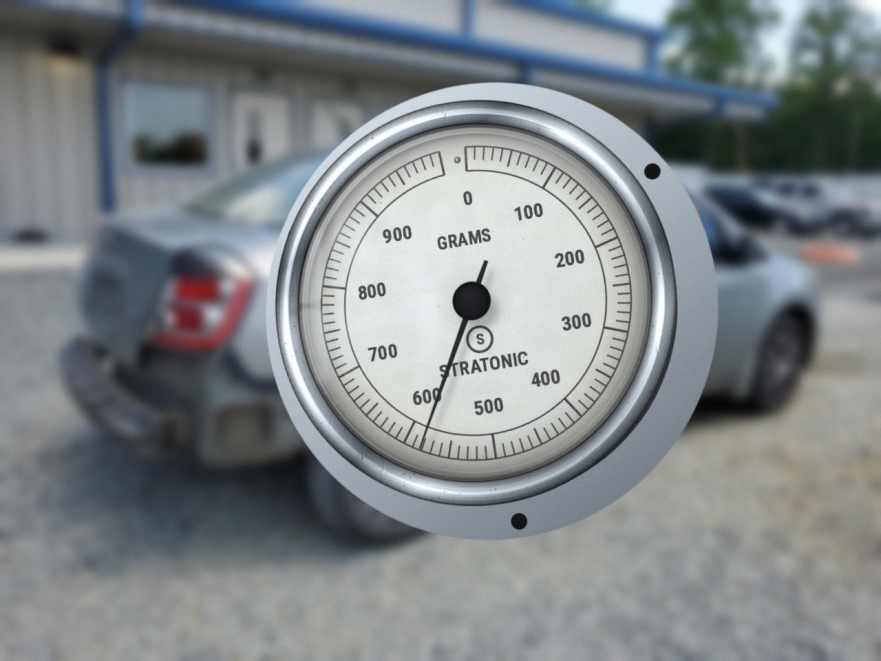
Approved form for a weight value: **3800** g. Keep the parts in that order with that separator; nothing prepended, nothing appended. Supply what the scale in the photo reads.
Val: **580** g
